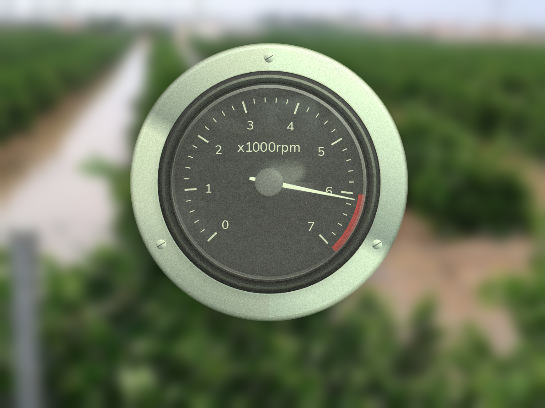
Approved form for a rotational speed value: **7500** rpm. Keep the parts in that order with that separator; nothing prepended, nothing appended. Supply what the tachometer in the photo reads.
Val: **6100** rpm
